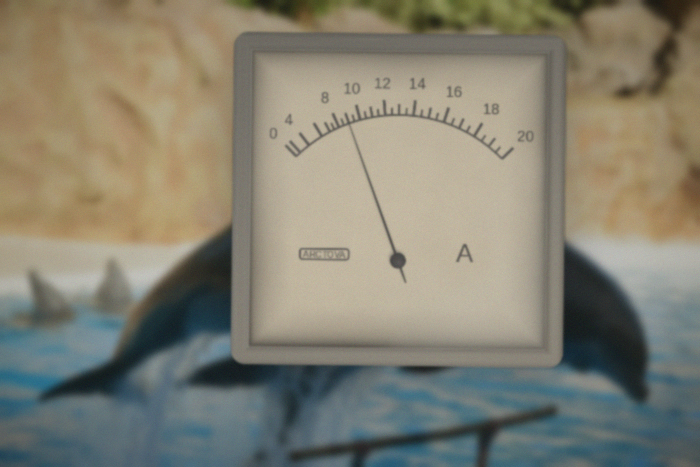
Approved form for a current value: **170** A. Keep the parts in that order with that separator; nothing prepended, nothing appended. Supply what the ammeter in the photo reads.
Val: **9** A
